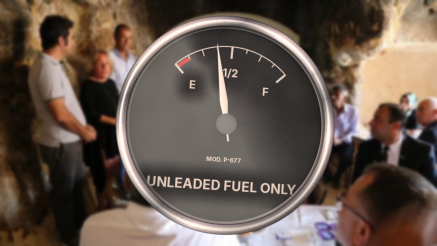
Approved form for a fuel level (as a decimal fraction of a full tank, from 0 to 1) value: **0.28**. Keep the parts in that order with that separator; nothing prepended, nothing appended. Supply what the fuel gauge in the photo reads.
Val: **0.375**
